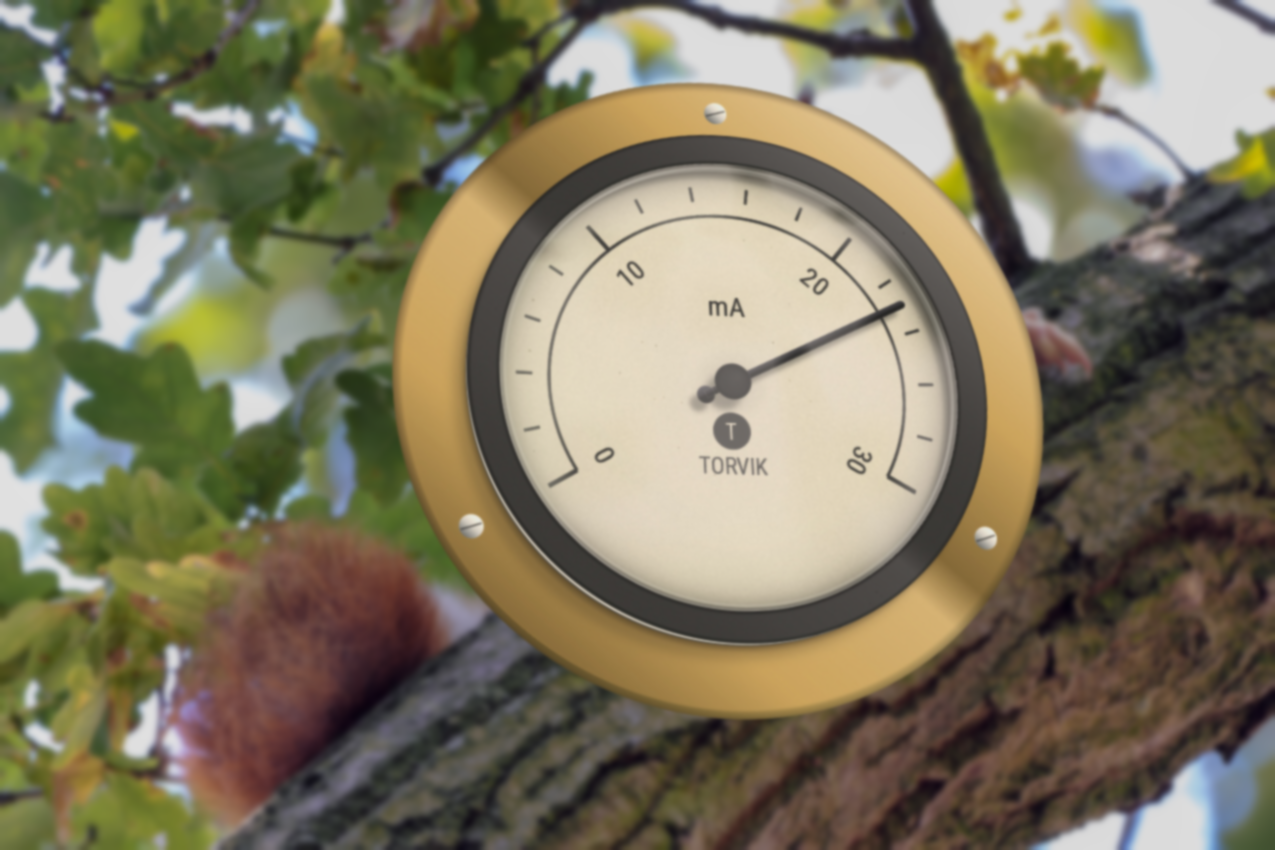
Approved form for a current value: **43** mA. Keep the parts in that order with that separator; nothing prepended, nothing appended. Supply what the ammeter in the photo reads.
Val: **23** mA
